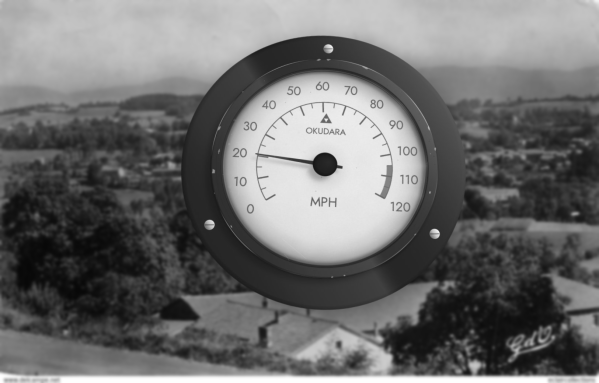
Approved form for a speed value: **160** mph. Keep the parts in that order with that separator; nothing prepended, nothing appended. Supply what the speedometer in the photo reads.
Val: **20** mph
